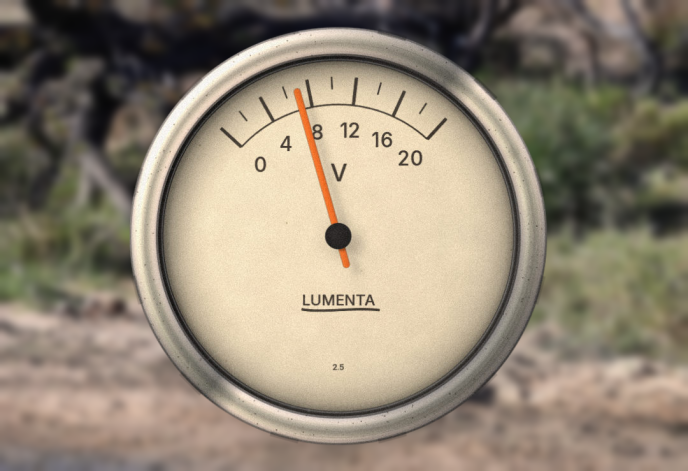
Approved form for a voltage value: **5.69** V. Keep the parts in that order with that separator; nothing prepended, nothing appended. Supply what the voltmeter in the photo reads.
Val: **7** V
